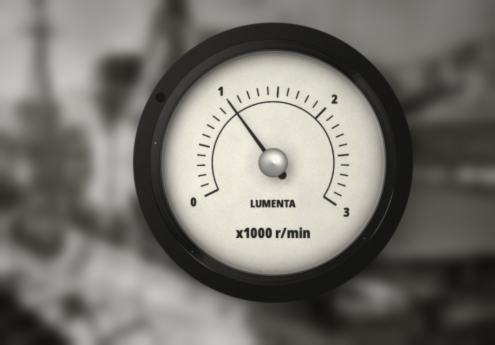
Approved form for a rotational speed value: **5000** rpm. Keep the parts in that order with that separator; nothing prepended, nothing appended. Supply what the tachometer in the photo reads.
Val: **1000** rpm
